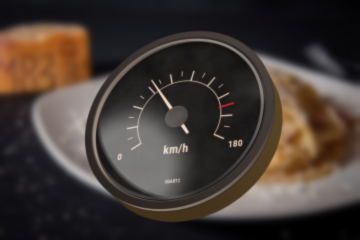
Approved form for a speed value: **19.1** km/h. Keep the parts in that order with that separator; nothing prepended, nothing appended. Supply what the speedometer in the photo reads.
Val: **65** km/h
